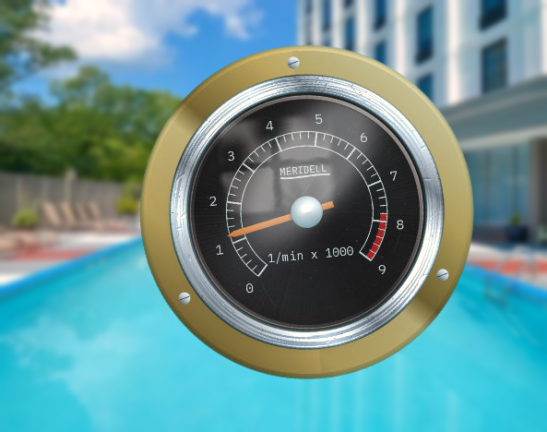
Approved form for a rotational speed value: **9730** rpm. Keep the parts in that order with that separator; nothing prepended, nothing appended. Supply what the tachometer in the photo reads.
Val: **1200** rpm
